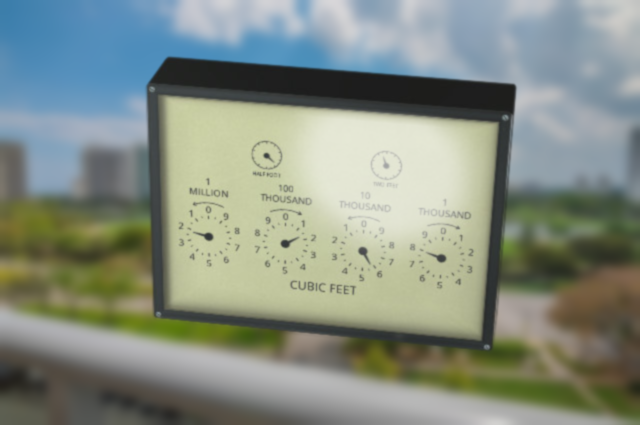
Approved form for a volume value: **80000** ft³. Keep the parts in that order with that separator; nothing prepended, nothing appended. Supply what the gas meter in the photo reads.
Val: **215800** ft³
